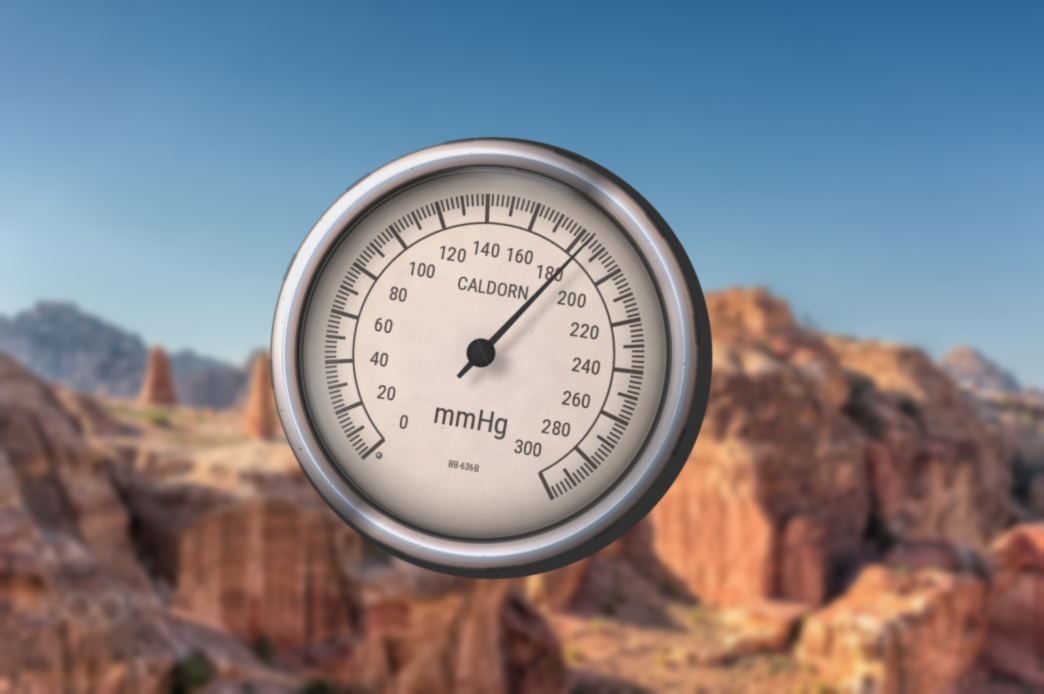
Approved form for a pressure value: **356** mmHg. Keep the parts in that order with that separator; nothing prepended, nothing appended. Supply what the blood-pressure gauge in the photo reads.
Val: **184** mmHg
